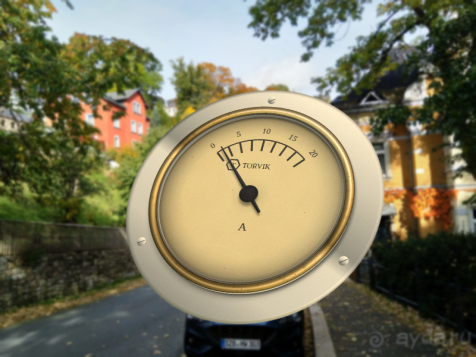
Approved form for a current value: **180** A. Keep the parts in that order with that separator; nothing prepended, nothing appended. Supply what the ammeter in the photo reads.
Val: **1.25** A
